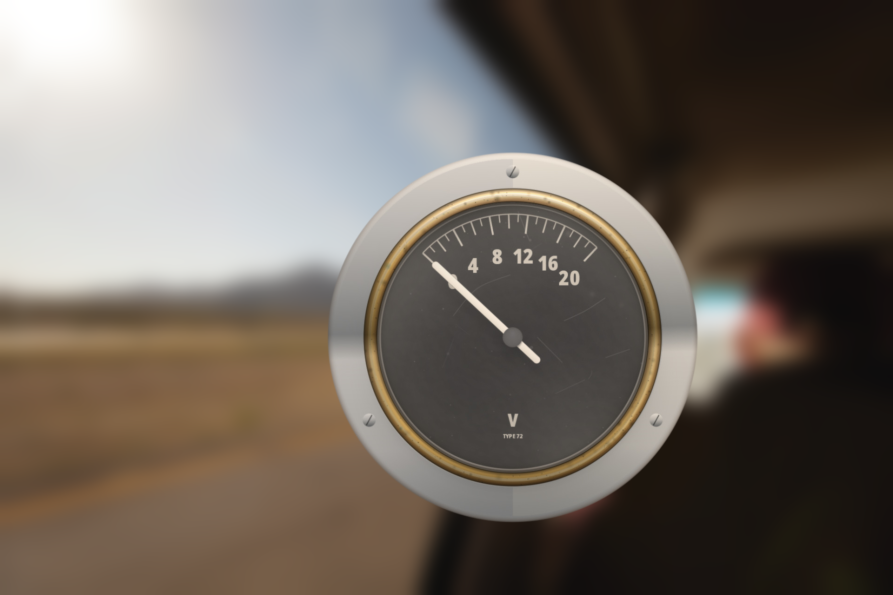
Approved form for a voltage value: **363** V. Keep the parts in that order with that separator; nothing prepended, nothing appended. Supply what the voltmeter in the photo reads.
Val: **0** V
